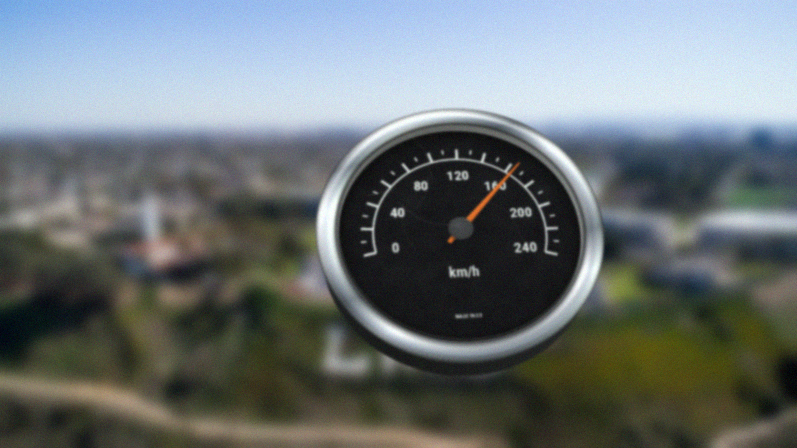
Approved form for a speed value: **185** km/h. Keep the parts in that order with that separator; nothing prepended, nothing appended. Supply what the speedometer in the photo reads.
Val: **165** km/h
